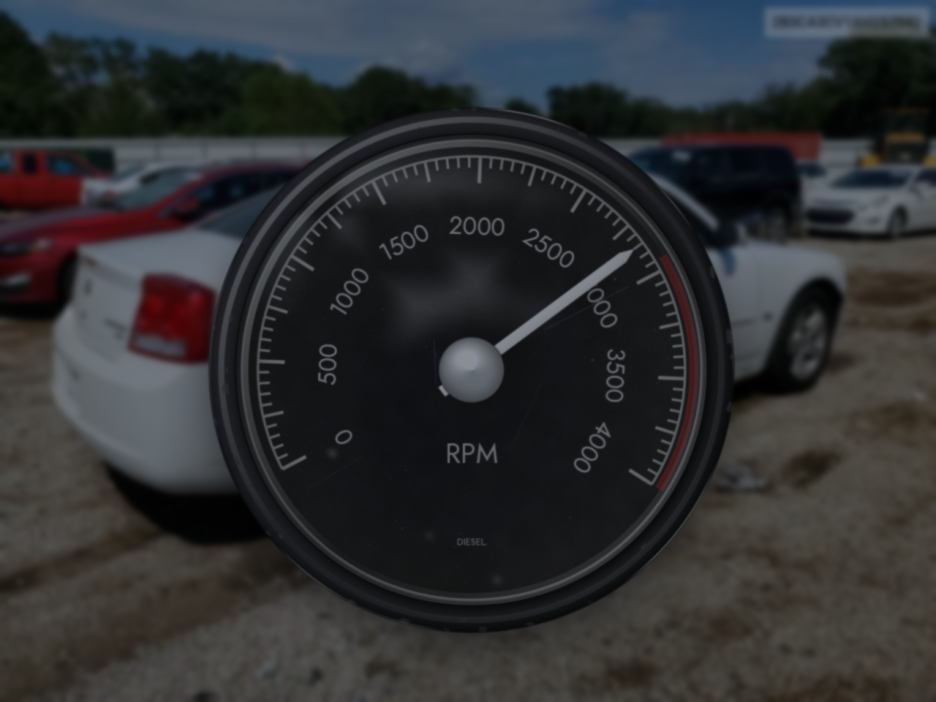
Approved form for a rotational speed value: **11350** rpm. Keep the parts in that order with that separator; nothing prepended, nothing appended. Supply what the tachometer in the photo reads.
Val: **2850** rpm
